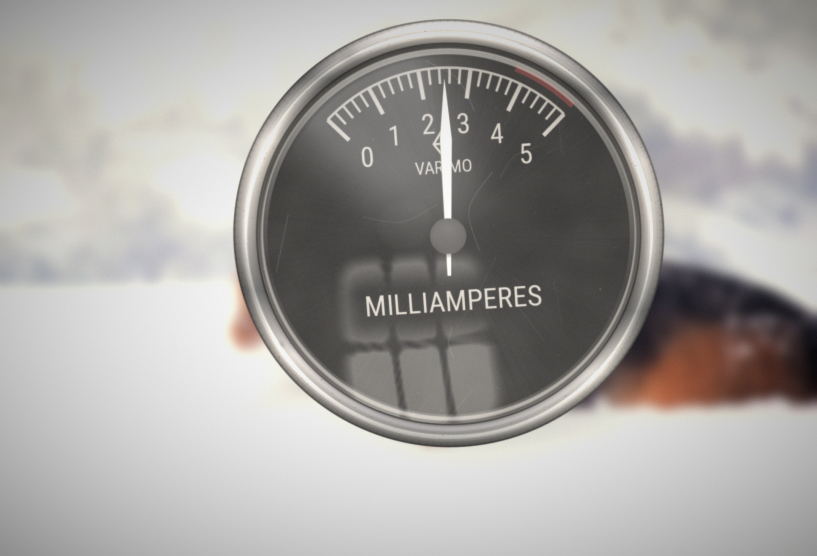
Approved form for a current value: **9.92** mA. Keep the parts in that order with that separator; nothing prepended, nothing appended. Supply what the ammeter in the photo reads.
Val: **2.5** mA
